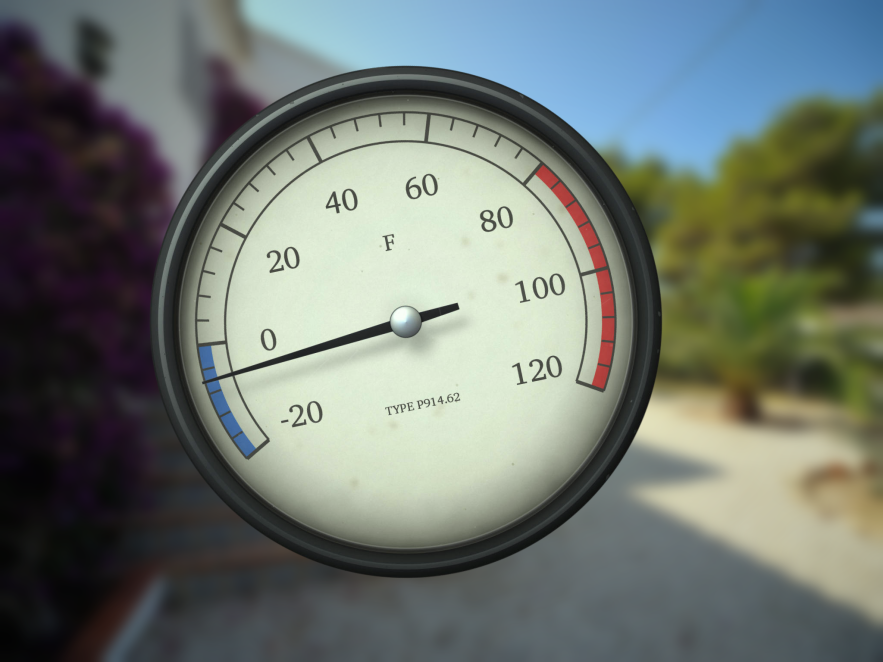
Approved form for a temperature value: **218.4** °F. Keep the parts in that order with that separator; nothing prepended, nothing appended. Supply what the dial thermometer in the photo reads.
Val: **-6** °F
